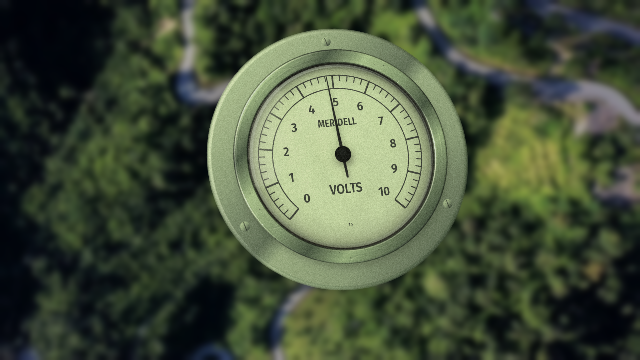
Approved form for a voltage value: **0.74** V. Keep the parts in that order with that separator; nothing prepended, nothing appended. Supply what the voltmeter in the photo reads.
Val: **4.8** V
